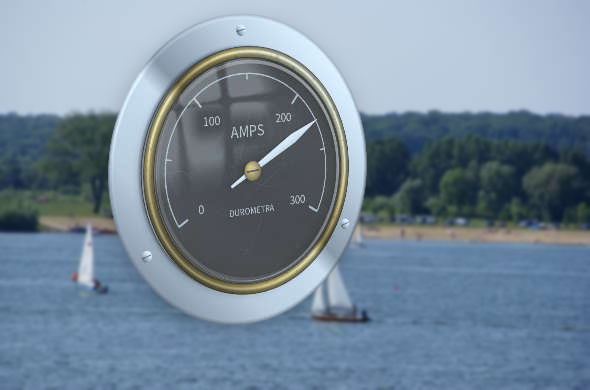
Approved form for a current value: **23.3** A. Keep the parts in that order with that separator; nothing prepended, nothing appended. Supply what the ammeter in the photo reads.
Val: **225** A
